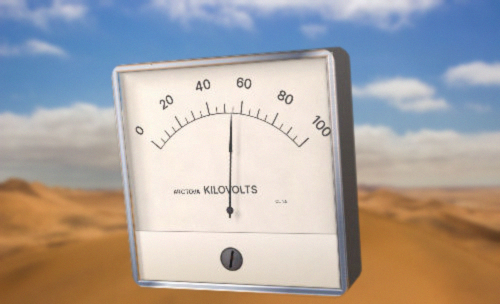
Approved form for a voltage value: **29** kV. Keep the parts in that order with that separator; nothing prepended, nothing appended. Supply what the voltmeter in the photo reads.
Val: **55** kV
